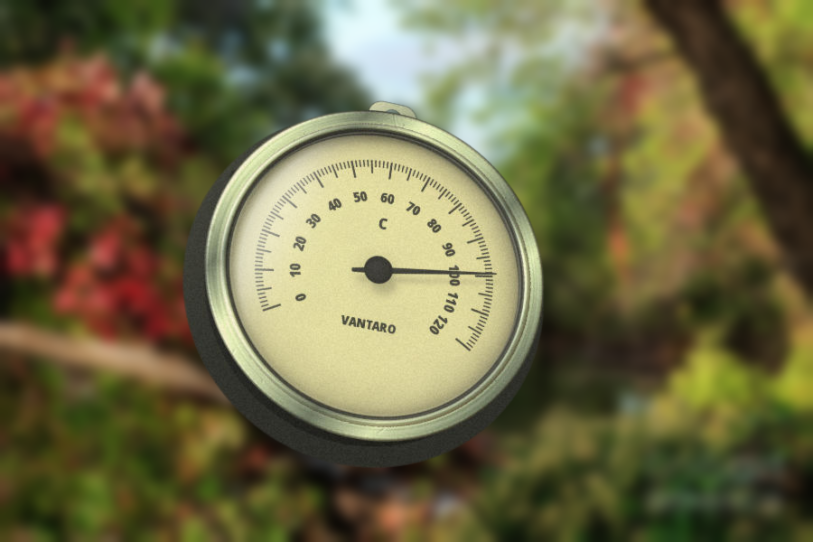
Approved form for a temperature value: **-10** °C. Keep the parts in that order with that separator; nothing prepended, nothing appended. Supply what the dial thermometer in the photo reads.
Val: **100** °C
